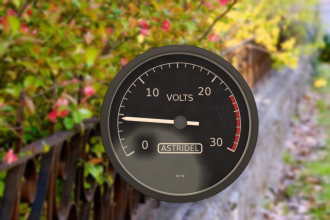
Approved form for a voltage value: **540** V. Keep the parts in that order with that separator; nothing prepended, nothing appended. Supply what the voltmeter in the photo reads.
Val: **4.5** V
